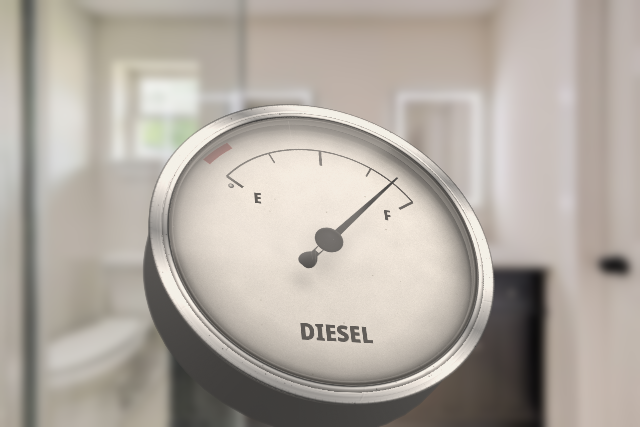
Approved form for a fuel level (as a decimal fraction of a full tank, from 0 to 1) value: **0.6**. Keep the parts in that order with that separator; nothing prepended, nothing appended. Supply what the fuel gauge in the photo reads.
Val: **0.875**
